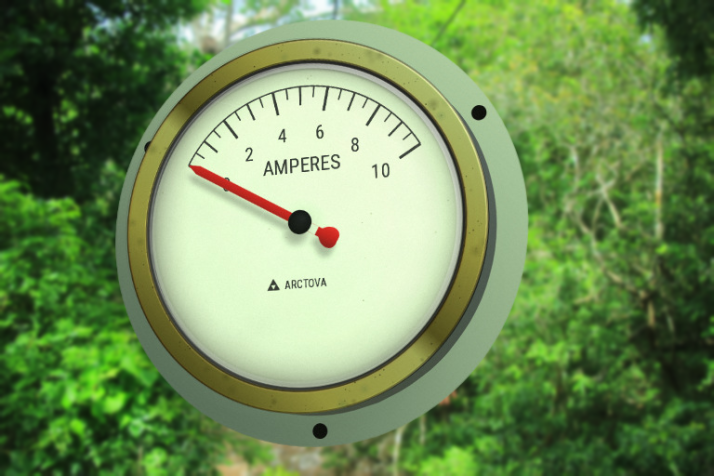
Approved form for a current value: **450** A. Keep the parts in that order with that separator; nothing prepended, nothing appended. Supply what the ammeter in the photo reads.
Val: **0** A
